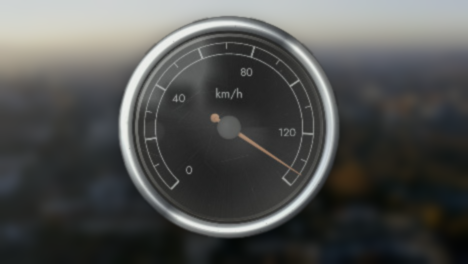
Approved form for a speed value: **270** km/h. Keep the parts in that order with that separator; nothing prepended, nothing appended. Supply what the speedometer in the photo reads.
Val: **135** km/h
